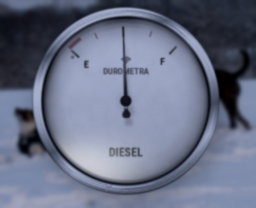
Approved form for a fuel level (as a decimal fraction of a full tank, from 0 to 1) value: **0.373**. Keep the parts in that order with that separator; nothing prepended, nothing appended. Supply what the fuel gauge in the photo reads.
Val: **0.5**
